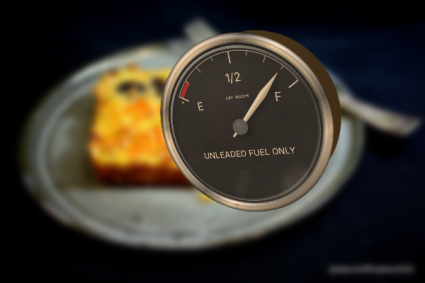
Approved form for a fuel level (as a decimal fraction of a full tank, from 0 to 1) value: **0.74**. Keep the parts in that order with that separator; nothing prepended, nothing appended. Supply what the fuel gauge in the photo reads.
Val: **0.875**
